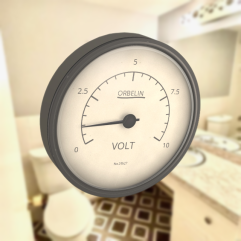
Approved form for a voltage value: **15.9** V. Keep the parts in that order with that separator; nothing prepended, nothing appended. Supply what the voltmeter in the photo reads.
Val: **1** V
